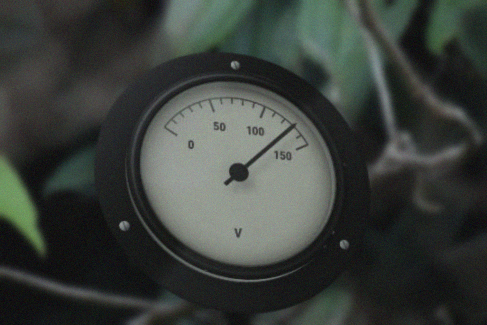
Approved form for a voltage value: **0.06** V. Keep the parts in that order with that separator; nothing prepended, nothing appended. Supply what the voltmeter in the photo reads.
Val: **130** V
